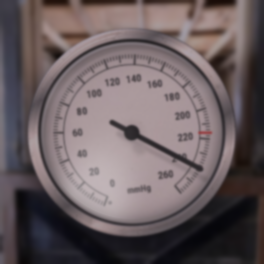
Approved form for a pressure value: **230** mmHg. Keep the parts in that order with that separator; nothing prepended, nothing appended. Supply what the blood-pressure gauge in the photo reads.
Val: **240** mmHg
